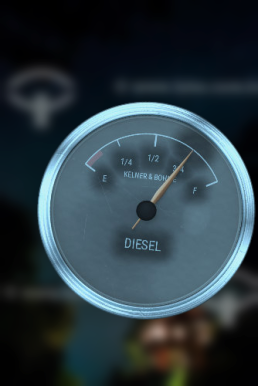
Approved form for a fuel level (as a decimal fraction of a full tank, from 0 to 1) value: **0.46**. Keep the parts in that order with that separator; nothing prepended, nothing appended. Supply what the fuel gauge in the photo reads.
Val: **0.75**
